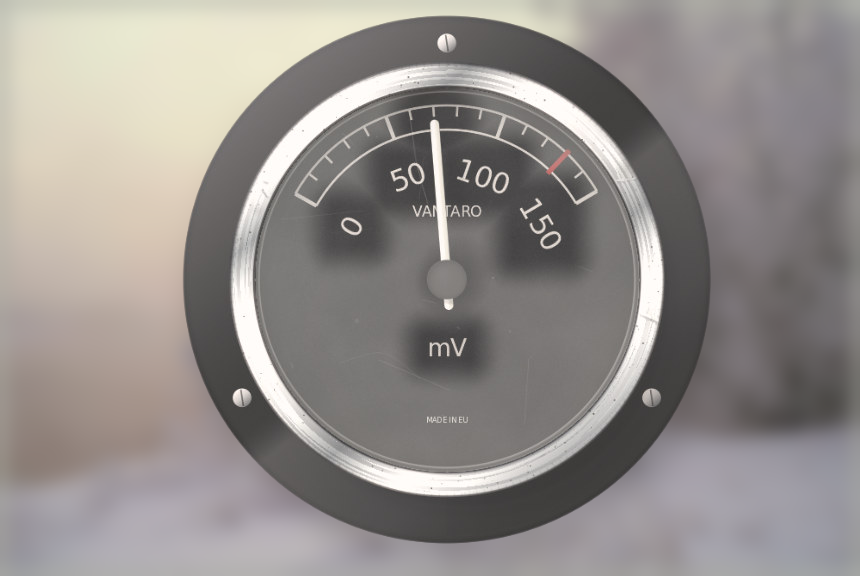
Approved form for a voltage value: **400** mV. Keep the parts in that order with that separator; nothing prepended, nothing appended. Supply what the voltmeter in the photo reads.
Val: **70** mV
